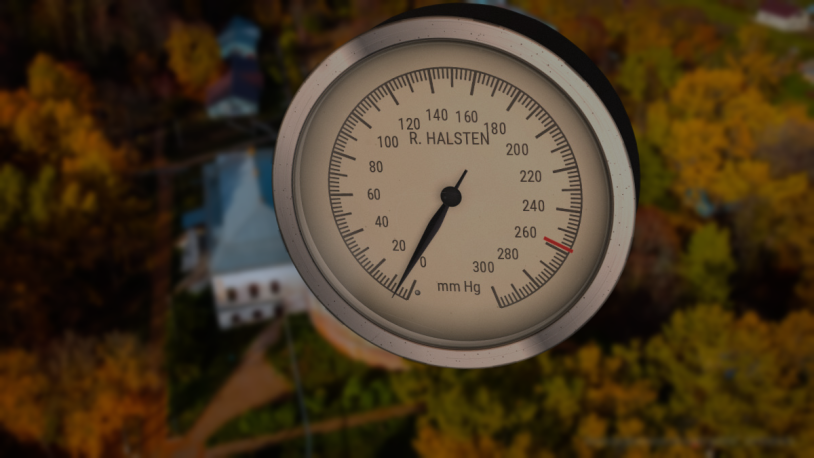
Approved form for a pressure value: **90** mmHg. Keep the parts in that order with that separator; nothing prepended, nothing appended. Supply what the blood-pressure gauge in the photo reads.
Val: **6** mmHg
